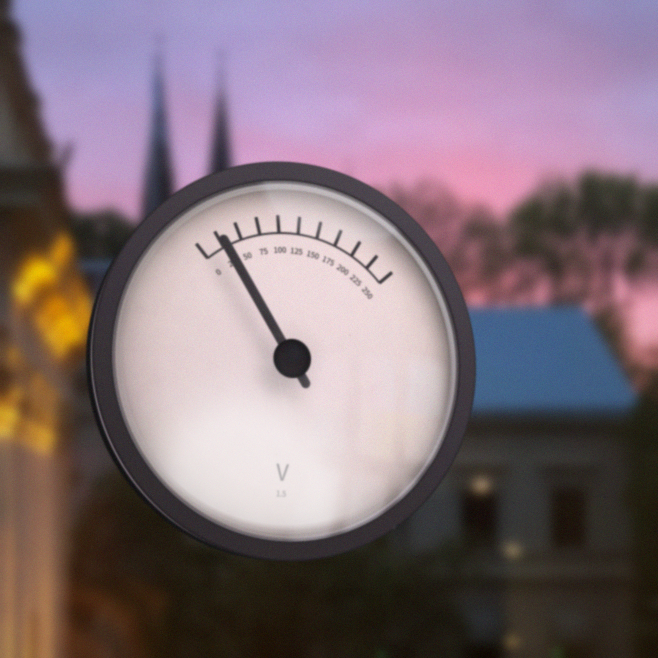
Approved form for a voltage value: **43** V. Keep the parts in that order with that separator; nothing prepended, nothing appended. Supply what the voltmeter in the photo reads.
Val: **25** V
